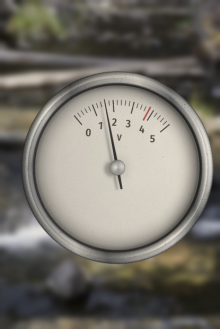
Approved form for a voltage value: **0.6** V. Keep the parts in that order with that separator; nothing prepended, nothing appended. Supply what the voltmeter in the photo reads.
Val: **1.6** V
